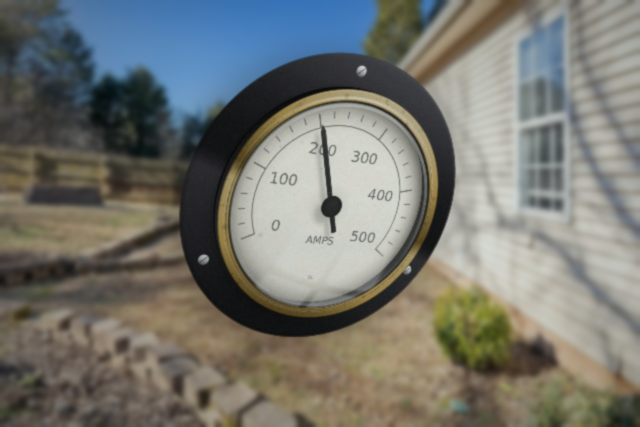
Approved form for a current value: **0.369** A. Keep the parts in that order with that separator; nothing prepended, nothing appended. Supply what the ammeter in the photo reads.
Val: **200** A
